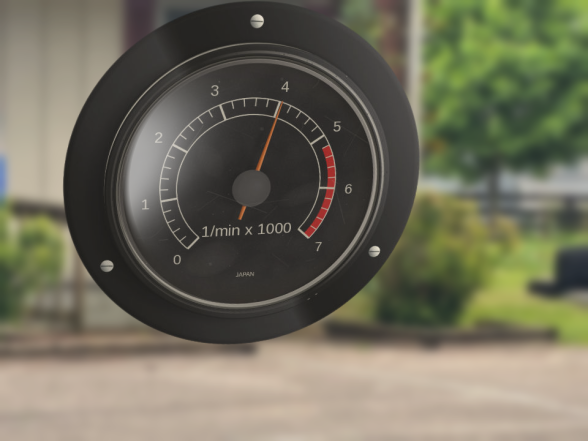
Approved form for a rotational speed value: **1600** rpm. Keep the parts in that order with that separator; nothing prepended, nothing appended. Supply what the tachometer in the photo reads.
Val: **4000** rpm
